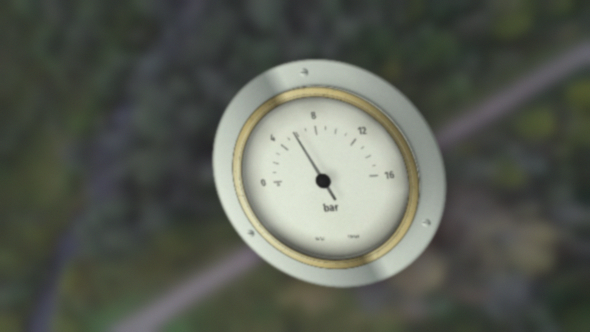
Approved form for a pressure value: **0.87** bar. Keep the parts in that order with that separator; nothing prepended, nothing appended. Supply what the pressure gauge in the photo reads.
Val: **6** bar
